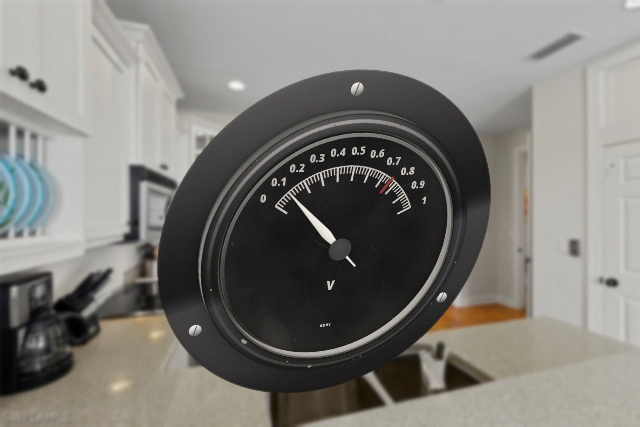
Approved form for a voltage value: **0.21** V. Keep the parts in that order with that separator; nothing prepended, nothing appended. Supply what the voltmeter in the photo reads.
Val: **0.1** V
